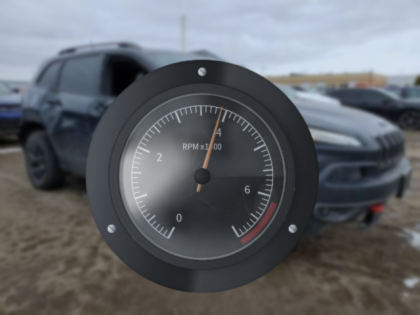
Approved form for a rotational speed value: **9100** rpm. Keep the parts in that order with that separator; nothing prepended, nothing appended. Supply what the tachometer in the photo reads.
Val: **3900** rpm
